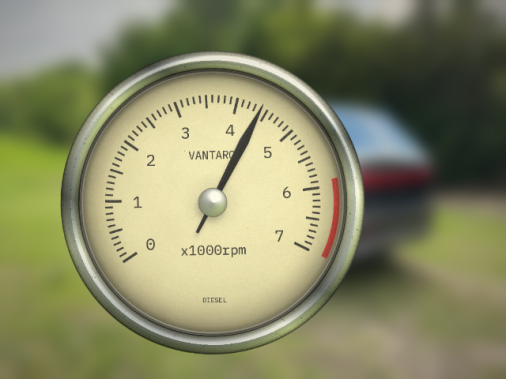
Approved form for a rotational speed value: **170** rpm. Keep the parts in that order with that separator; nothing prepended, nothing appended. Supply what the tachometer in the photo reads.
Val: **4400** rpm
